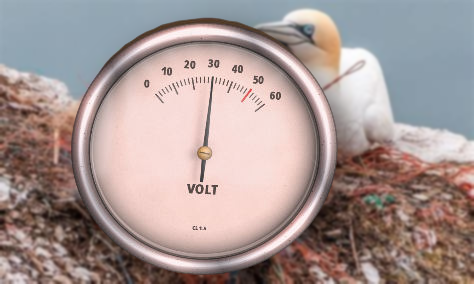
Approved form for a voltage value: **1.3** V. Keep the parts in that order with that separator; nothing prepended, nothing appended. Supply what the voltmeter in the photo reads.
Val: **30** V
